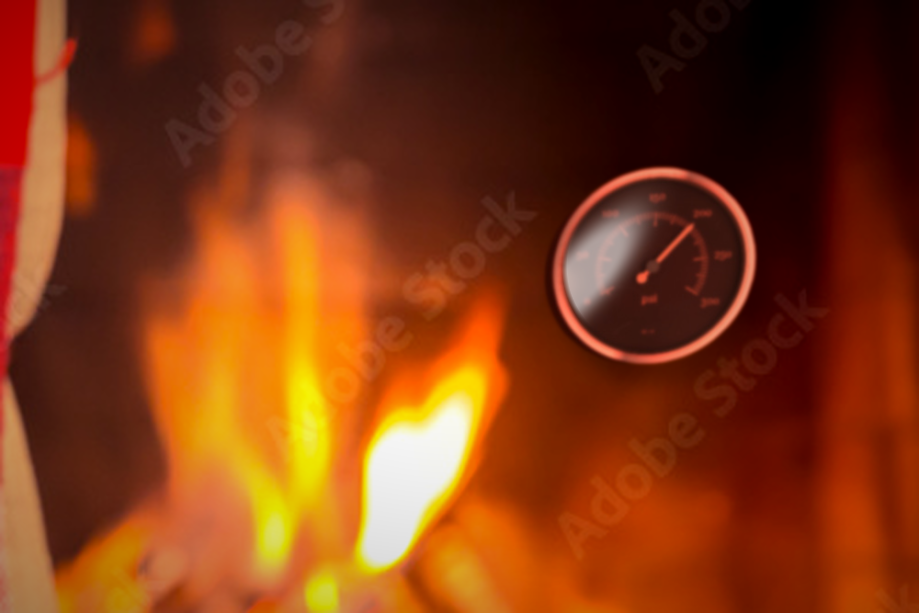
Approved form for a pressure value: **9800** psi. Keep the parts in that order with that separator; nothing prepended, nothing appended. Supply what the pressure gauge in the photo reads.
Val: **200** psi
